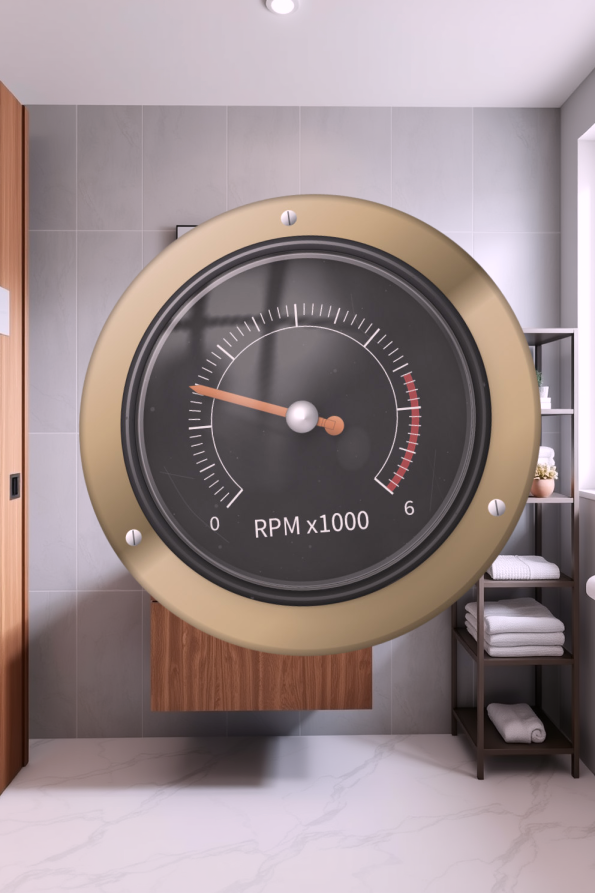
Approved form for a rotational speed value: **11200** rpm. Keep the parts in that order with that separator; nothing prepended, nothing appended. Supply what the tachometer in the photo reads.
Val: **1450** rpm
